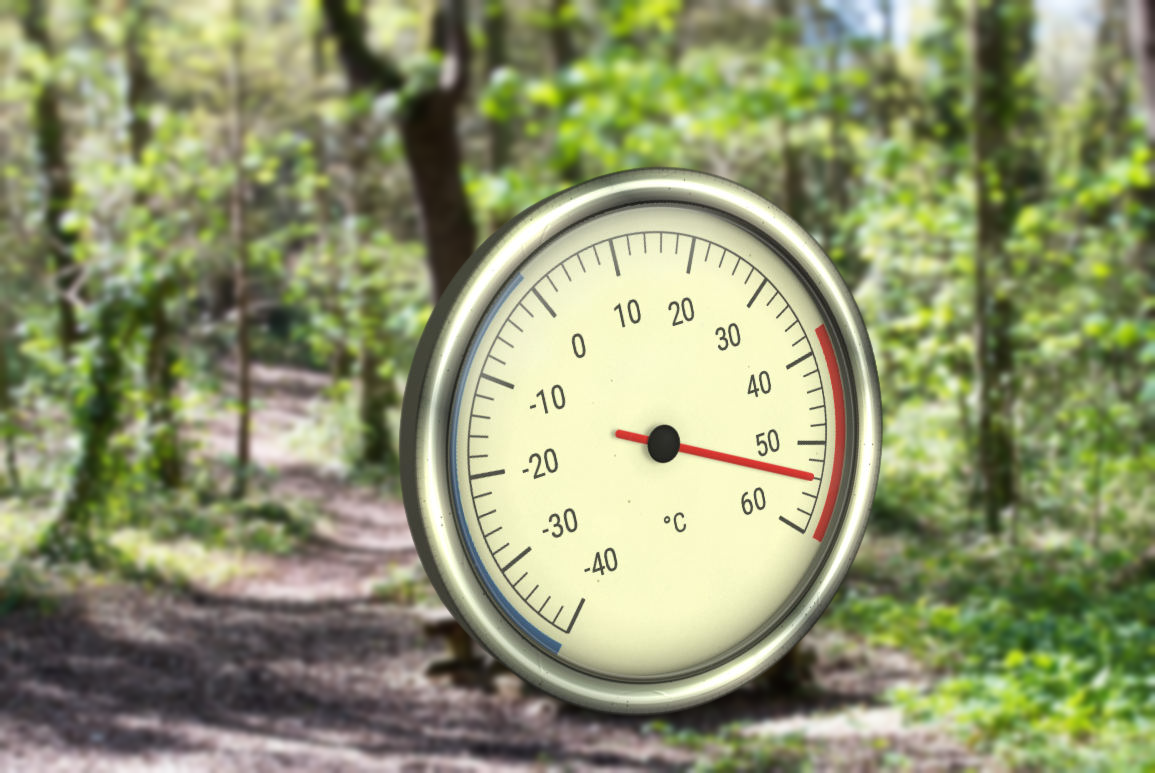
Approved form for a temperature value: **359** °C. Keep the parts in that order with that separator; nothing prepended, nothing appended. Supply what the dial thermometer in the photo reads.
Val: **54** °C
